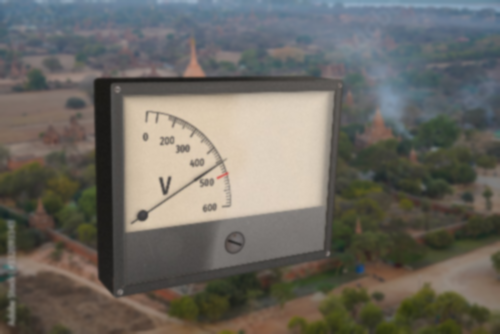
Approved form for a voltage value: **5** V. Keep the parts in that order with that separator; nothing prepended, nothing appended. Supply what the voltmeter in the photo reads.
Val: **450** V
